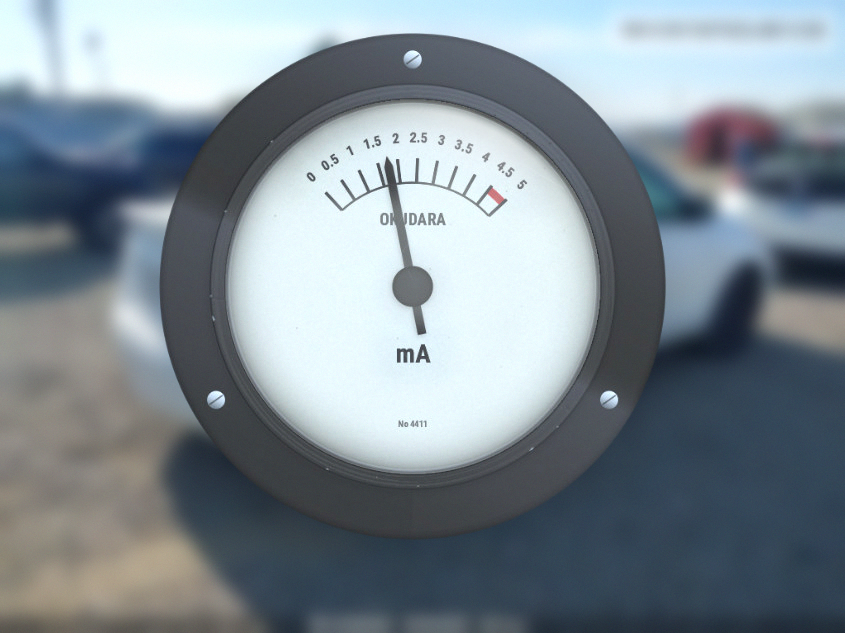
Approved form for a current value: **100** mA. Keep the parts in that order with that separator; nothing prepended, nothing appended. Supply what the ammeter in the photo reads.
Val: **1.75** mA
